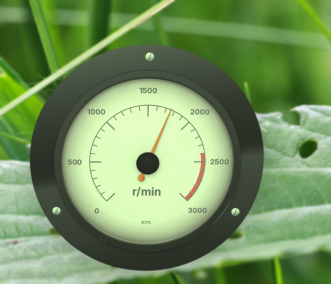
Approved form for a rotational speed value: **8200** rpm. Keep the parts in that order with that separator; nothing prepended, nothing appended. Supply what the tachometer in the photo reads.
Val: **1750** rpm
